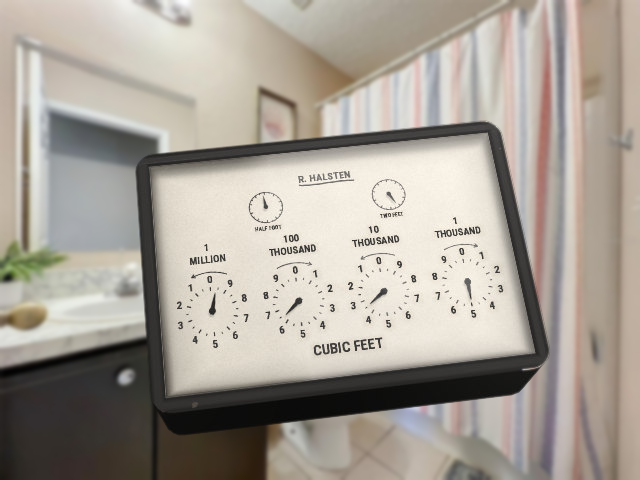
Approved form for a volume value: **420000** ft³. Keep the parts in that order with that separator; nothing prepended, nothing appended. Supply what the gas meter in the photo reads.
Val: **963500** ft³
